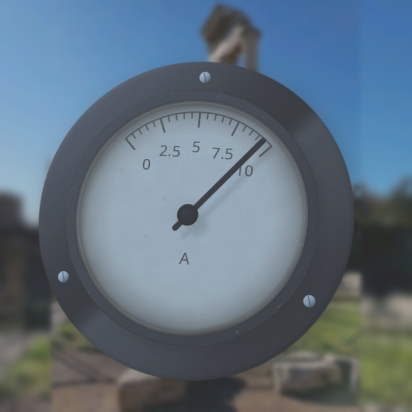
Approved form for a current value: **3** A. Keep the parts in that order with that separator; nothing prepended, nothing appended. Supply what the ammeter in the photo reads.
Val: **9.5** A
